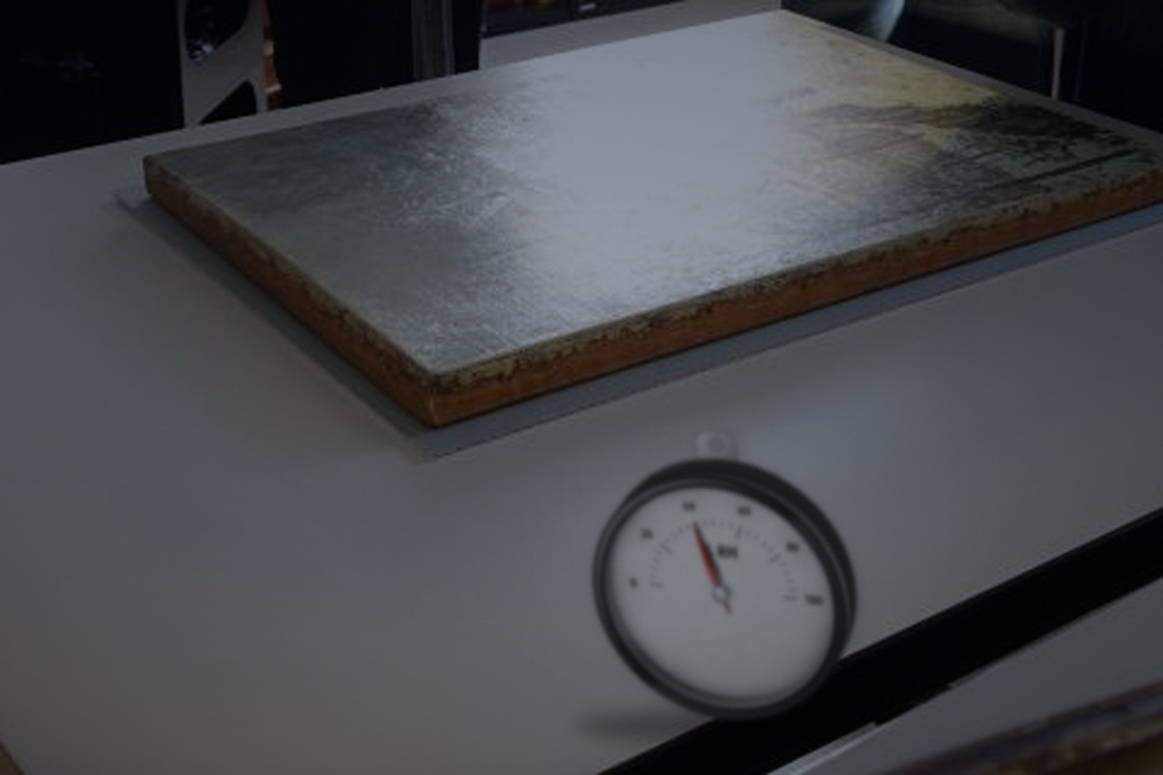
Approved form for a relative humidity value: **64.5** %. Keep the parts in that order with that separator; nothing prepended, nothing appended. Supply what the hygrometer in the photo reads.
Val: **40** %
